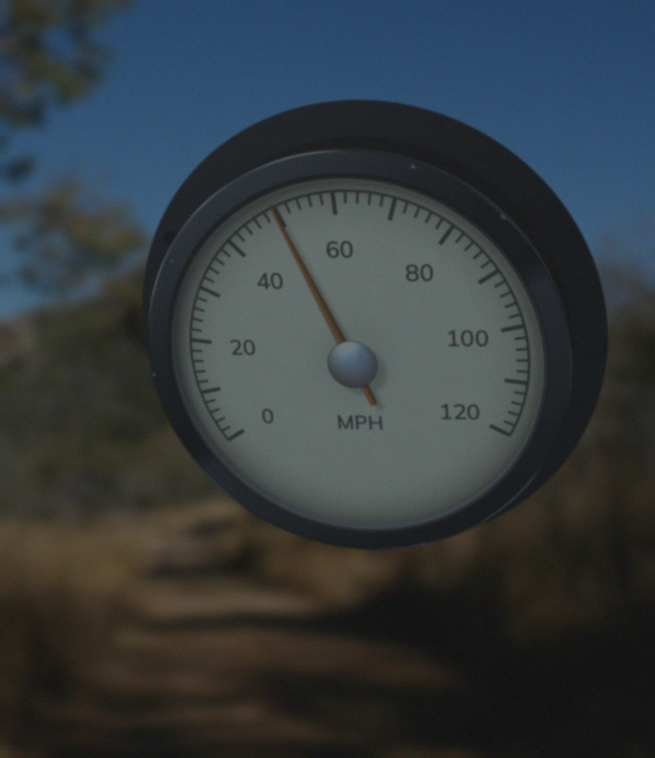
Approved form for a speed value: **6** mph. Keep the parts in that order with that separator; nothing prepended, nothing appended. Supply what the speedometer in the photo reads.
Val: **50** mph
